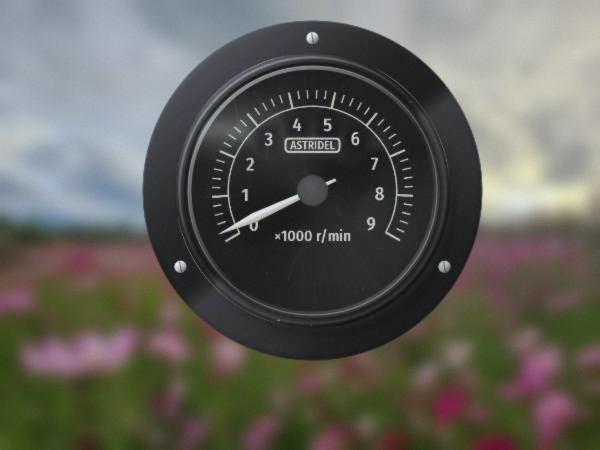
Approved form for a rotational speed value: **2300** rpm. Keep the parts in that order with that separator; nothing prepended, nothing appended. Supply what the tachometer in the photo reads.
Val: **200** rpm
